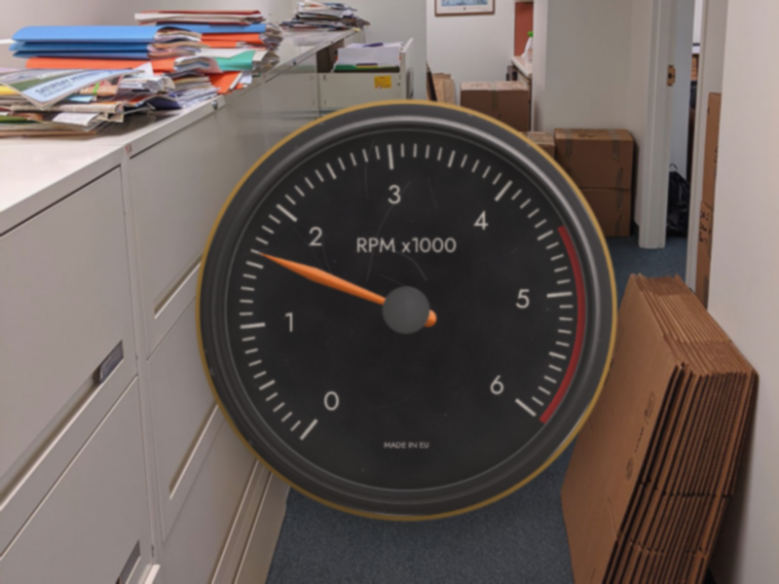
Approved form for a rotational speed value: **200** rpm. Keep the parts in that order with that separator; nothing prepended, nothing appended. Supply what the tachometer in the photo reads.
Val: **1600** rpm
